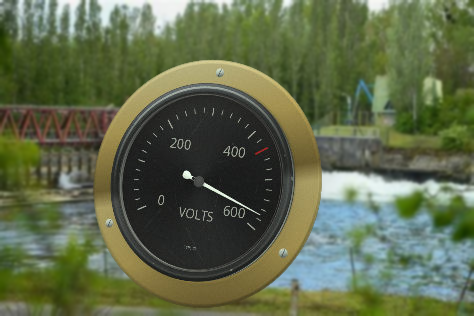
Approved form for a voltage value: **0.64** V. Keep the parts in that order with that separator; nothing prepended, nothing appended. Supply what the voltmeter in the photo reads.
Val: **570** V
